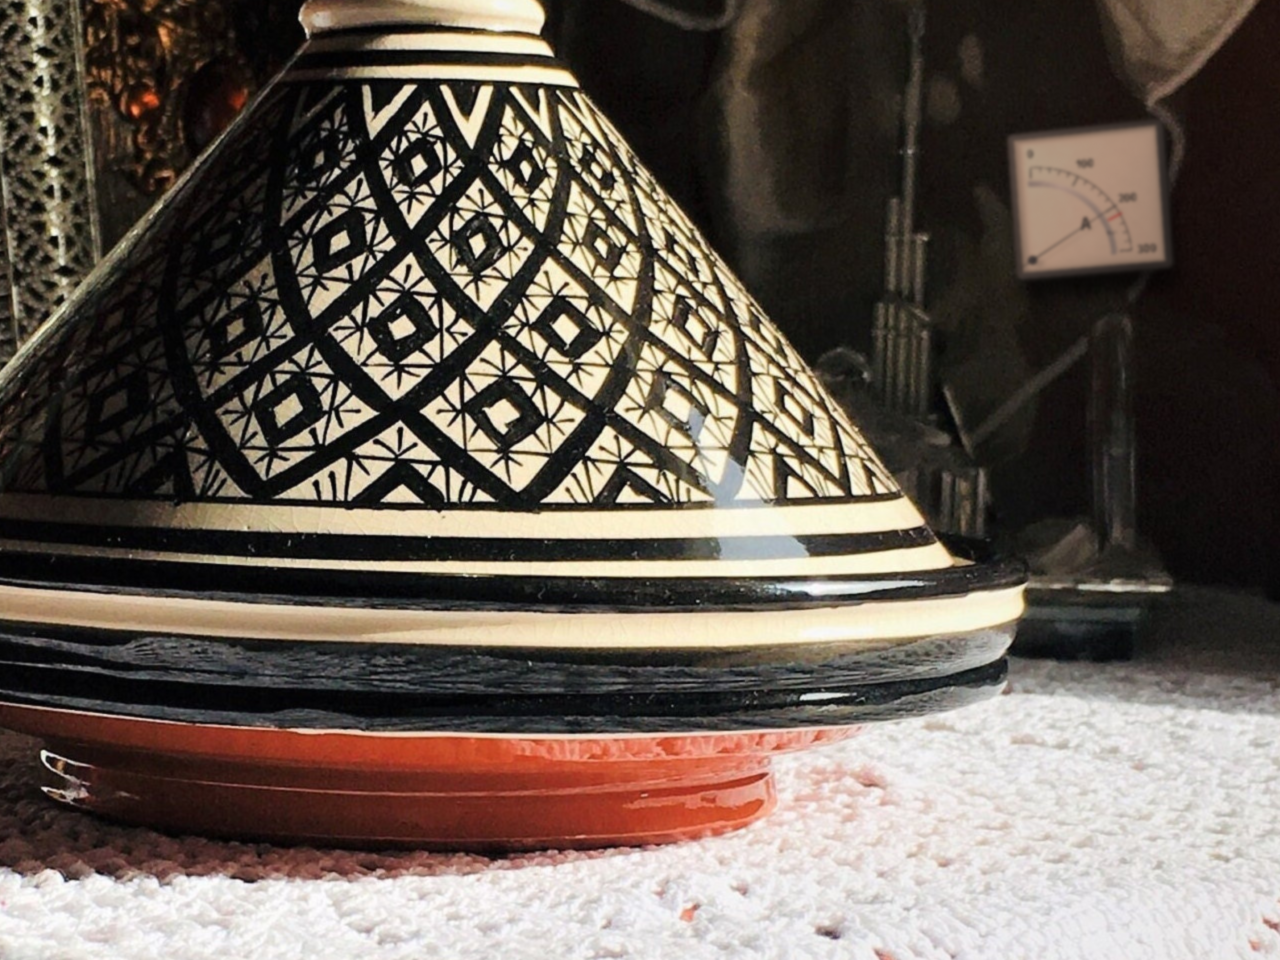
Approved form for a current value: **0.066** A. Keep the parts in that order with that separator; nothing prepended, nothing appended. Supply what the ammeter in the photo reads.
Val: **200** A
